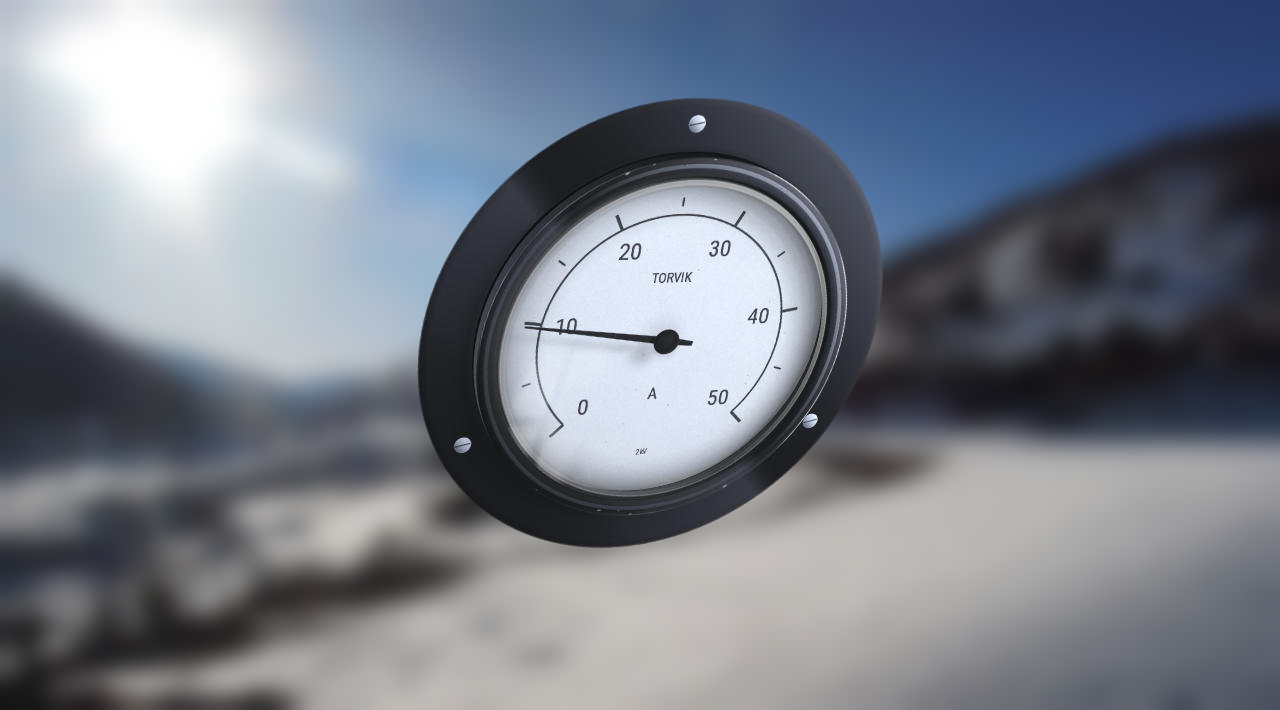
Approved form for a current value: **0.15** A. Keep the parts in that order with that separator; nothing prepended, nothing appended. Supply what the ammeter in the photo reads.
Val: **10** A
